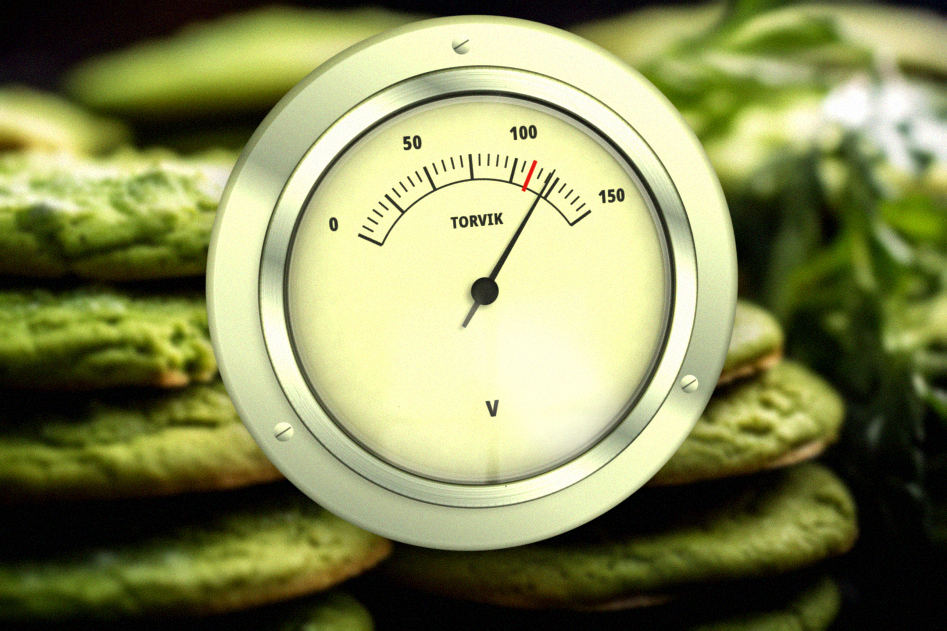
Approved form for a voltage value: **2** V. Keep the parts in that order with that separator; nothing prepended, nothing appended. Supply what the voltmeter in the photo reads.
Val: **120** V
